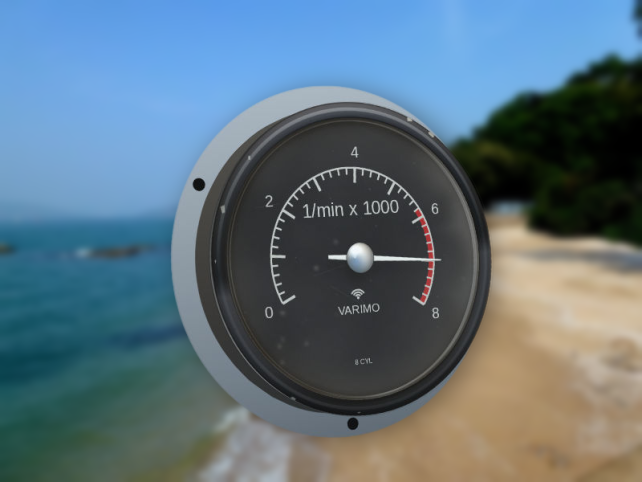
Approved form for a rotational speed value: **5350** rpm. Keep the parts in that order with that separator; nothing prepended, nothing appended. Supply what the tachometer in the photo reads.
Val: **7000** rpm
